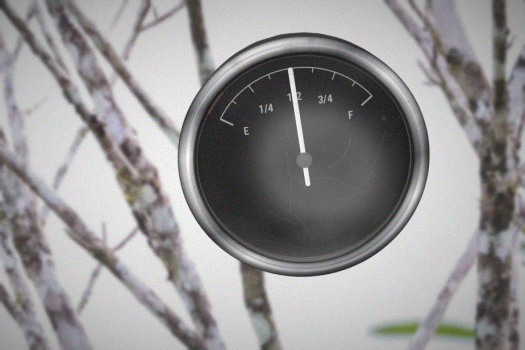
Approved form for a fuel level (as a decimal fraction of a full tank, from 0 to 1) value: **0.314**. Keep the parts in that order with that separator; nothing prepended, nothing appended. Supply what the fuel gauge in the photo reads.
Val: **0.5**
